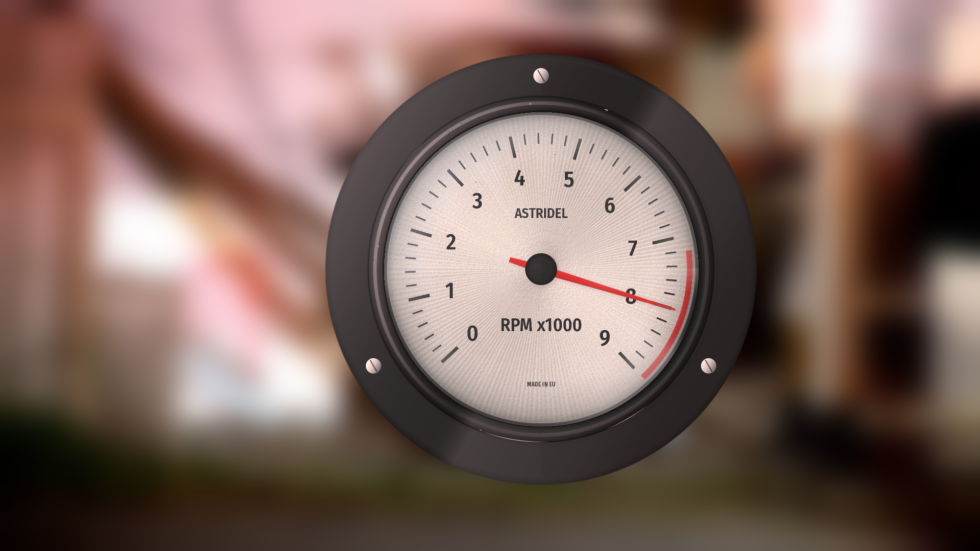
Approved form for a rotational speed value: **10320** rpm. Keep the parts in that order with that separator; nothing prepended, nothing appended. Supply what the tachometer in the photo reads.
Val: **8000** rpm
